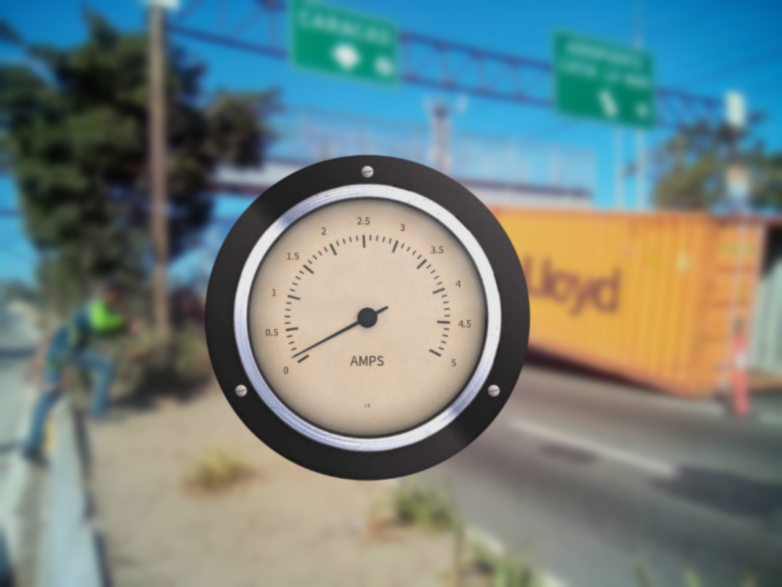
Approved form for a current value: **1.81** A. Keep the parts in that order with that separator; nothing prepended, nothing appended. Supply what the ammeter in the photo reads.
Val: **0.1** A
